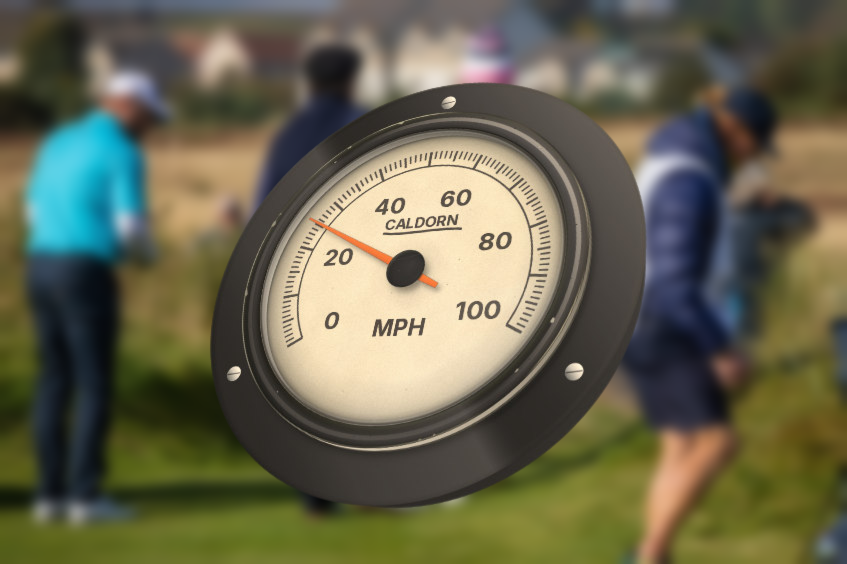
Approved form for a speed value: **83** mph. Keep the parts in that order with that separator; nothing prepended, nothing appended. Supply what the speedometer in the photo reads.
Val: **25** mph
